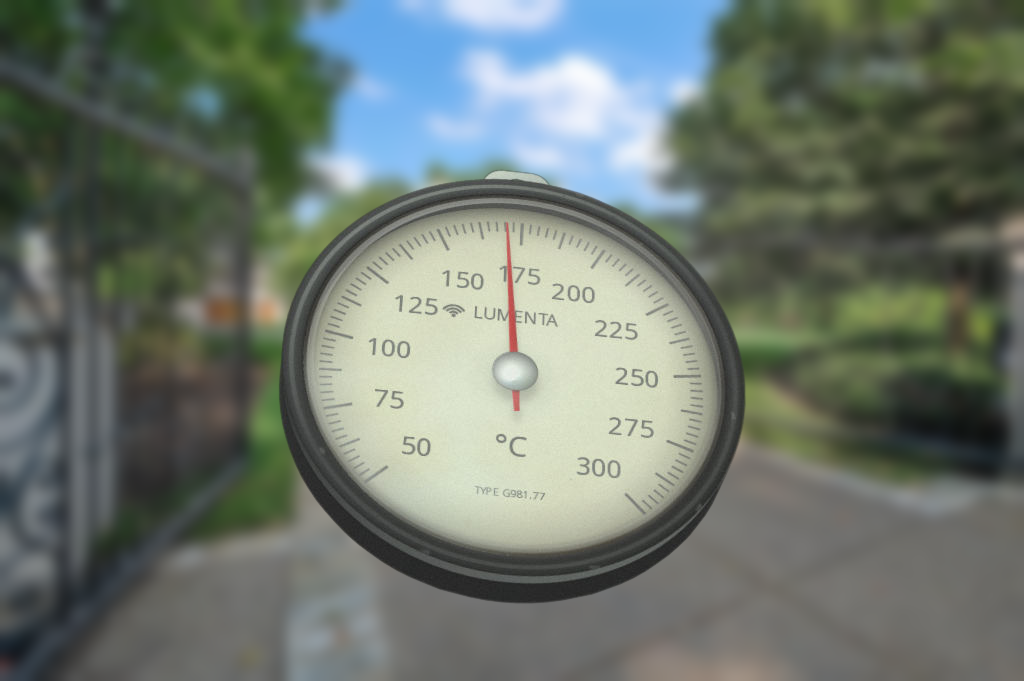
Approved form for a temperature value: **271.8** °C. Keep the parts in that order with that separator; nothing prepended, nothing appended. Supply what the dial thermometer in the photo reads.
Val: **170** °C
